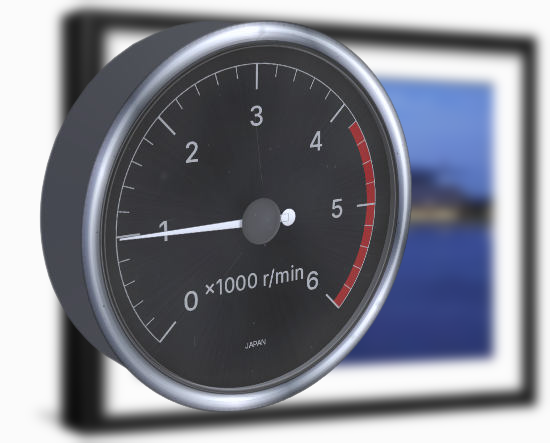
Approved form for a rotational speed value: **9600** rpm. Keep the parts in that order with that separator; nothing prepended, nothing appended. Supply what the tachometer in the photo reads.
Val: **1000** rpm
